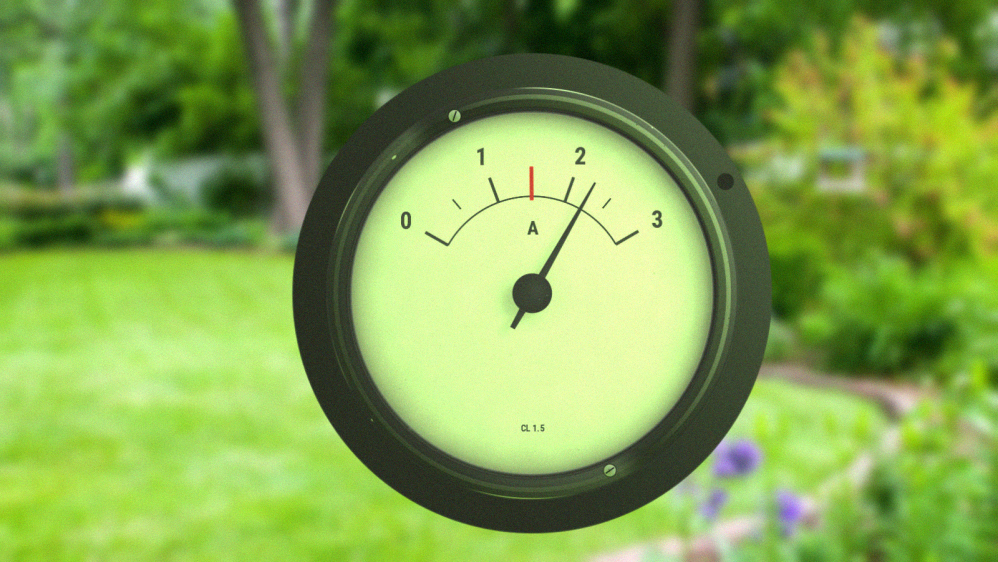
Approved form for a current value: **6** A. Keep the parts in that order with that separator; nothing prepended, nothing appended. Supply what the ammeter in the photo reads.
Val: **2.25** A
